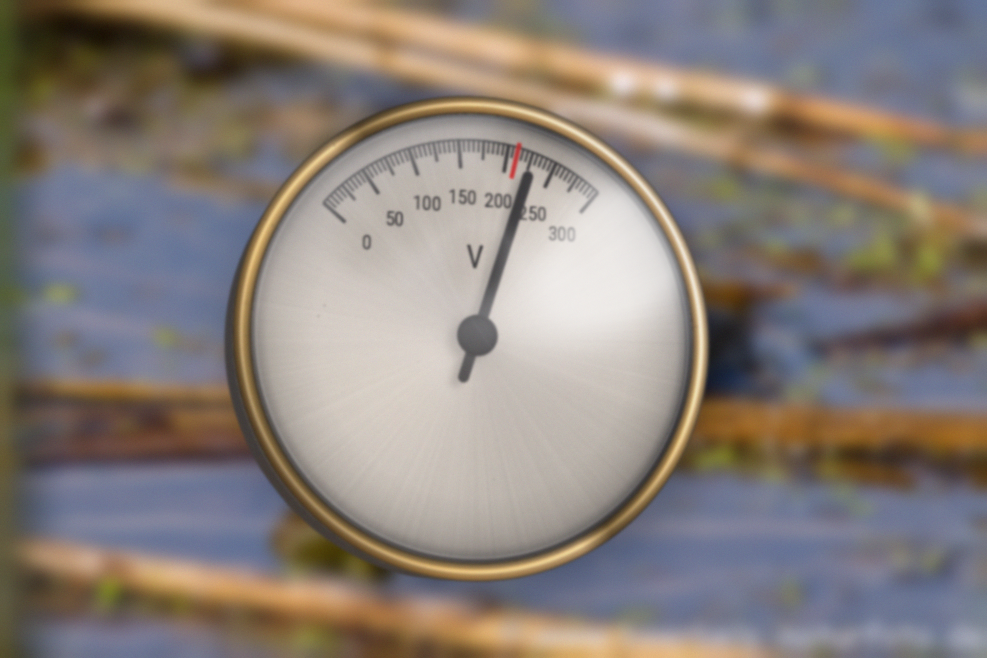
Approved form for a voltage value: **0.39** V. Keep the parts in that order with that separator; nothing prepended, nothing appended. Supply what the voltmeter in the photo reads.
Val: **225** V
